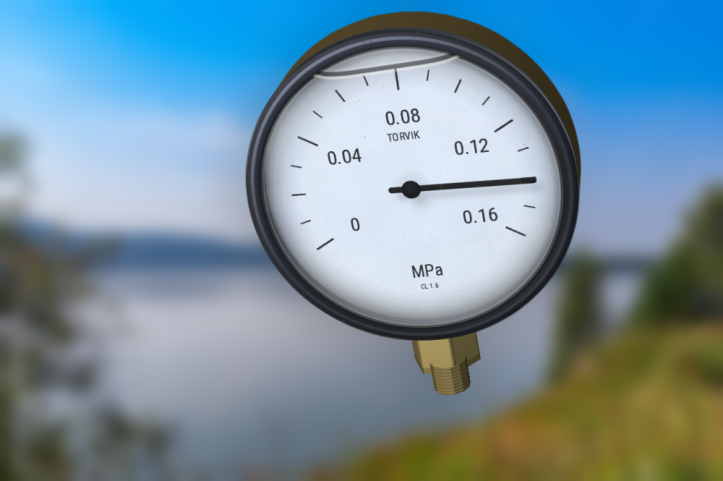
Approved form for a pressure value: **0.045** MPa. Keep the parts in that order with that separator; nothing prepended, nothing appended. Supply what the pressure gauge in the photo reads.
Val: **0.14** MPa
